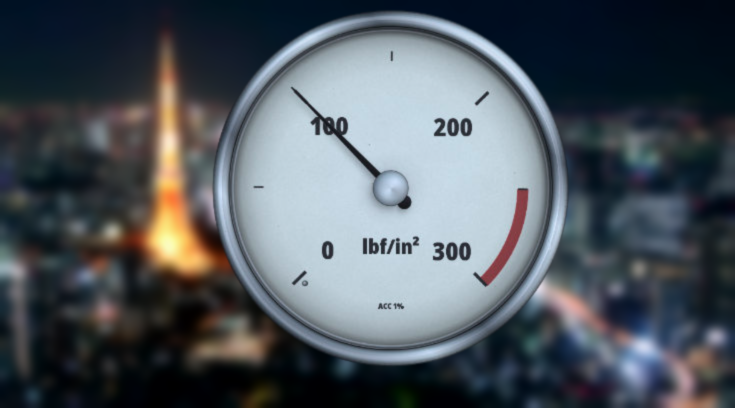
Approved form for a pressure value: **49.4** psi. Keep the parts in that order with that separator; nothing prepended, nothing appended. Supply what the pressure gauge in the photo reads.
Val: **100** psi
